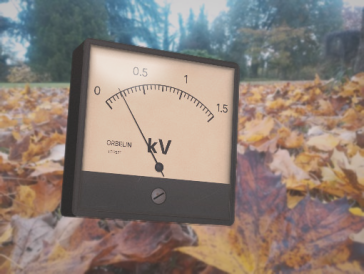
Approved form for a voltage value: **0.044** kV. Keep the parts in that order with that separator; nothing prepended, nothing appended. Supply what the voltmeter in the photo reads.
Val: **0.2** kV
